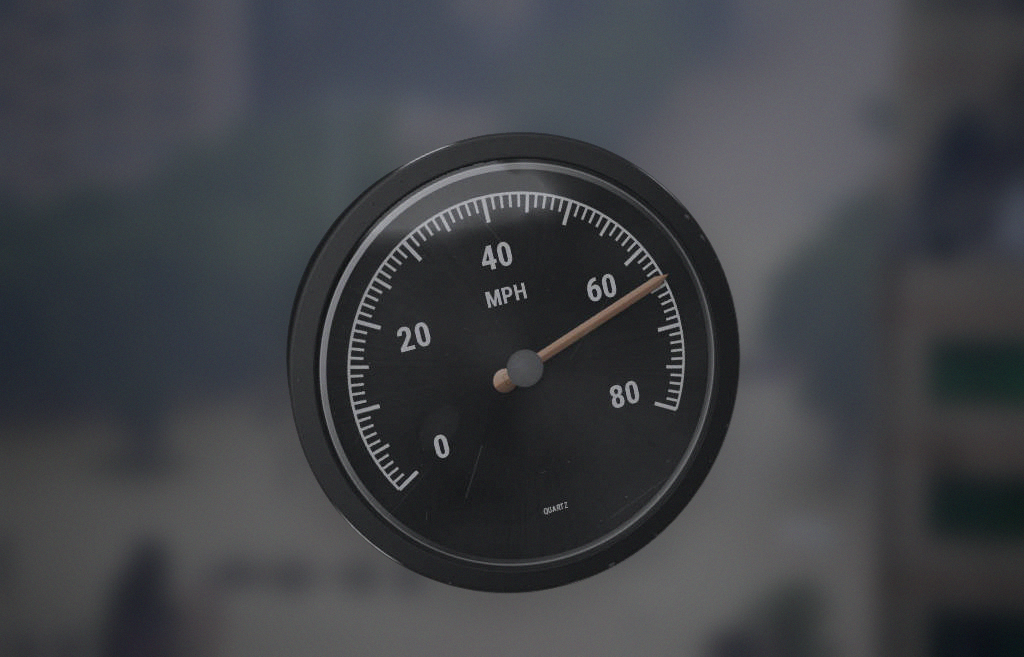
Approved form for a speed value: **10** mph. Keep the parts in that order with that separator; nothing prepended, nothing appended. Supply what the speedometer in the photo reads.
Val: **64** mph
